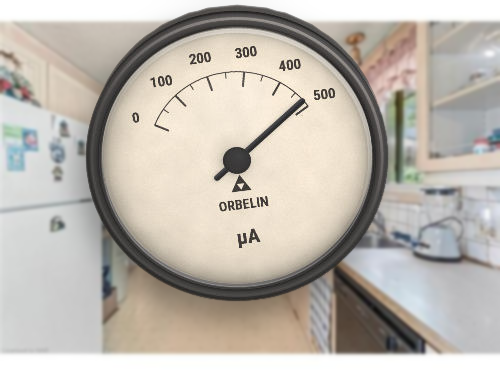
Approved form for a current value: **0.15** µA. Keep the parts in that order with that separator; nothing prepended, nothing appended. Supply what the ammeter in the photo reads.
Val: **475** µA
